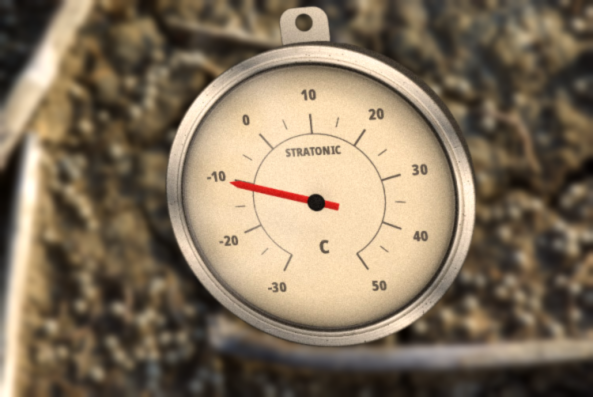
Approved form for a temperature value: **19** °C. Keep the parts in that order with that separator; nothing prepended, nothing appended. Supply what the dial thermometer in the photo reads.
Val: **-10** °C
